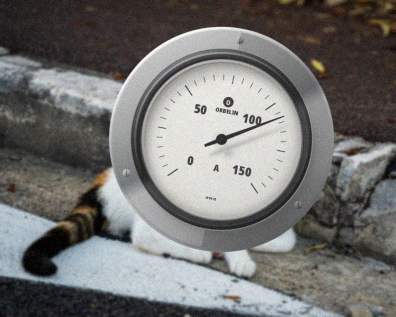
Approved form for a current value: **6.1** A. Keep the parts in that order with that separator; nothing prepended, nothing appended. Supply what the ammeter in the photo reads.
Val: **107.5** A
